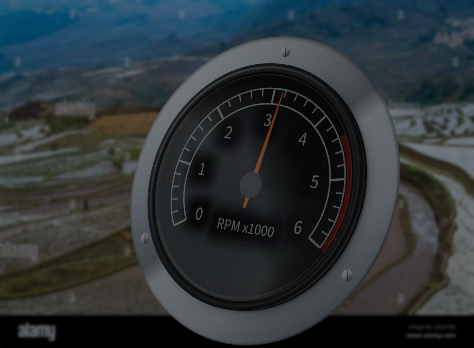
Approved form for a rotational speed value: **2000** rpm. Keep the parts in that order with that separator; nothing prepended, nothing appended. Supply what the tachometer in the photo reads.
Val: **3200** rpm
